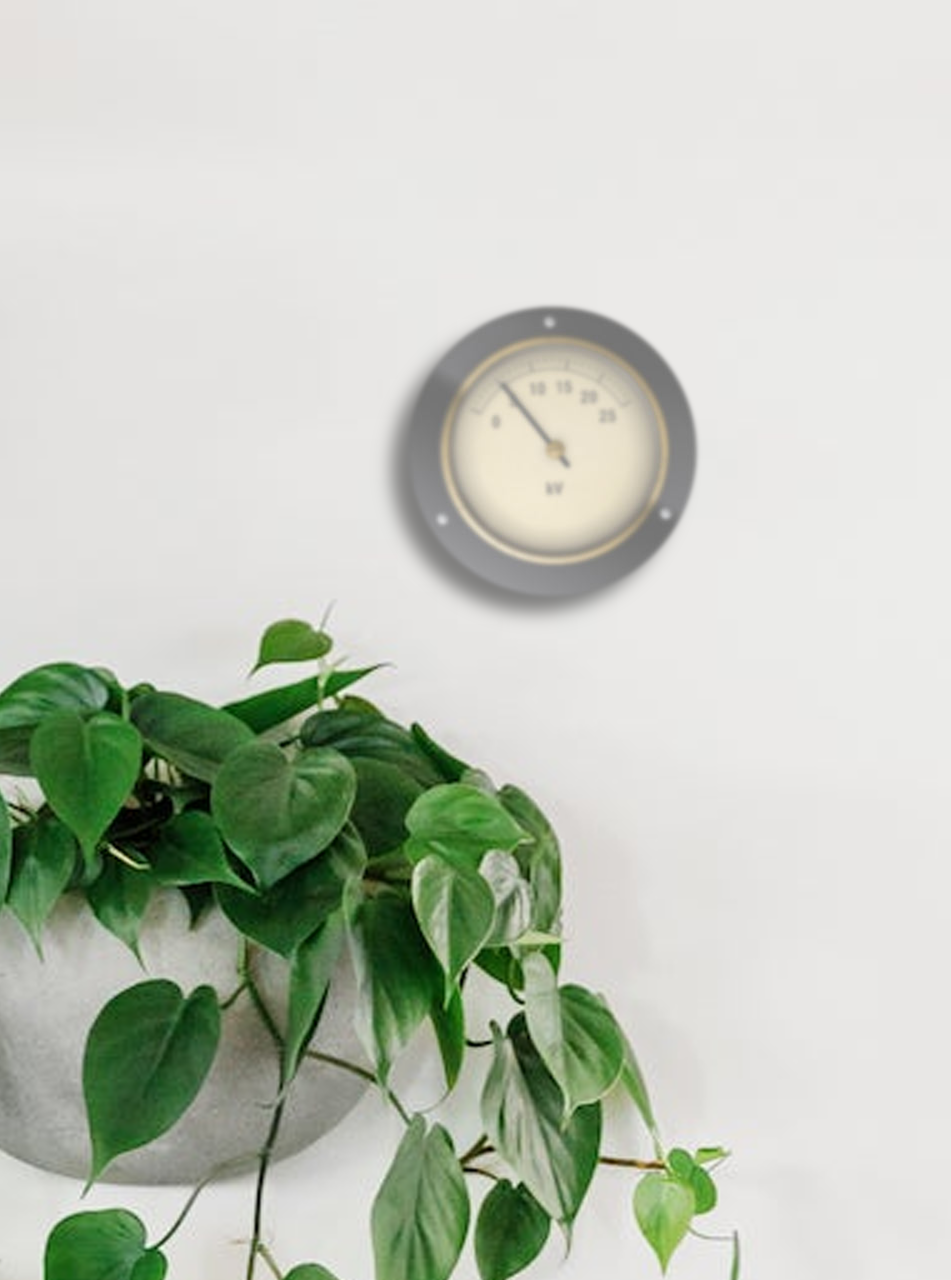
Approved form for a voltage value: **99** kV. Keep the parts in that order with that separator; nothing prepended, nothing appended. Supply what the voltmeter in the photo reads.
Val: **5** kV
